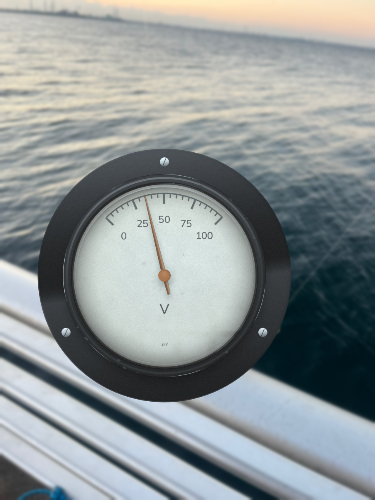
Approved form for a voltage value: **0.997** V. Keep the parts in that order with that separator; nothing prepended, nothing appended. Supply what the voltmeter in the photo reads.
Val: **35** V
